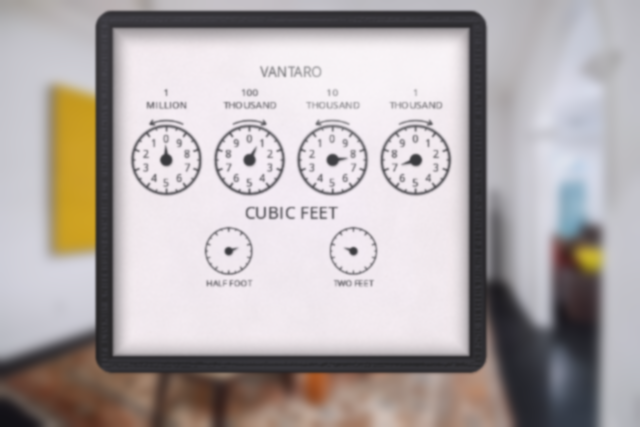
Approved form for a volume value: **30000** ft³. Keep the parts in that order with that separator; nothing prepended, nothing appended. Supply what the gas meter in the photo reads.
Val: **7700** ft³
